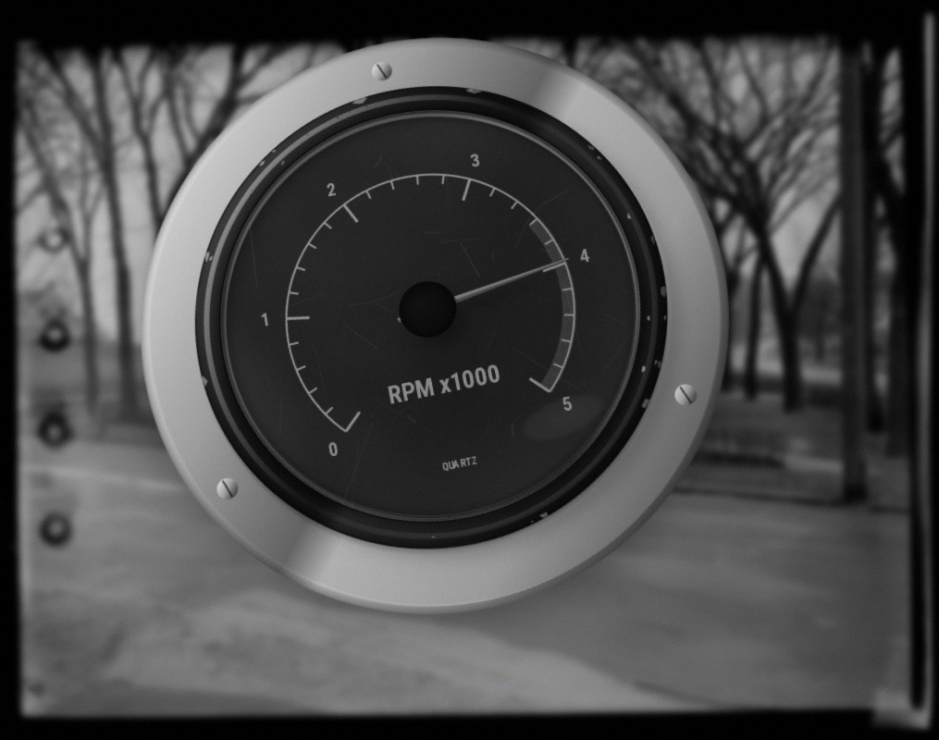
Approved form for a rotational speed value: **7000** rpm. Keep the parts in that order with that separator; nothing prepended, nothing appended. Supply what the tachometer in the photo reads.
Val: **4000** rpm
